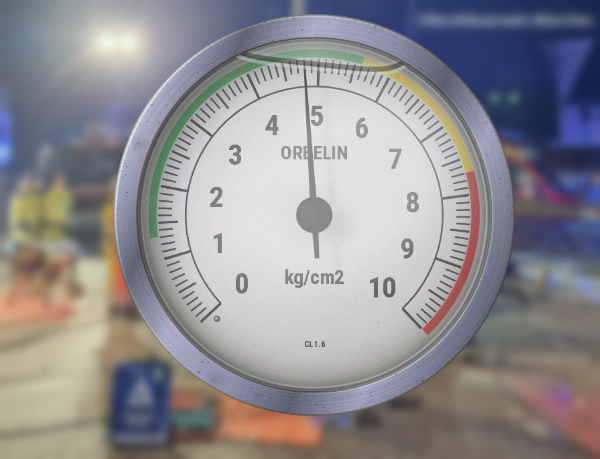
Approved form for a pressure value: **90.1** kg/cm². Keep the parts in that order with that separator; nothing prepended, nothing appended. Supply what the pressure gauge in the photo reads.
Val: **4.8** kg/cm²
